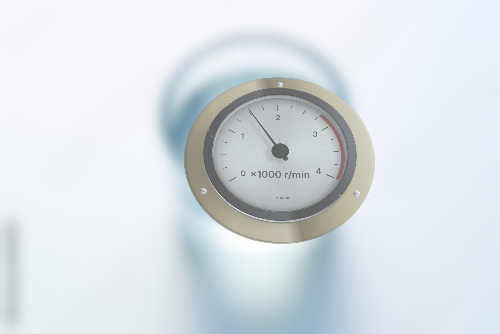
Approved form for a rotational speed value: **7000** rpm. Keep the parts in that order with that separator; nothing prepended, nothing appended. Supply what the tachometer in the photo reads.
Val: **1500** rpm
